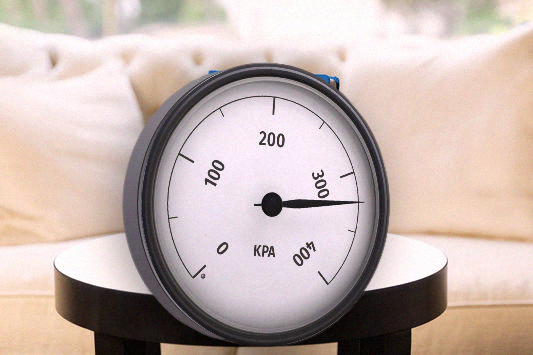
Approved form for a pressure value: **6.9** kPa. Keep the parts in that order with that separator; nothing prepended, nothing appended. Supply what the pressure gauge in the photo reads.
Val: **325** kPa
